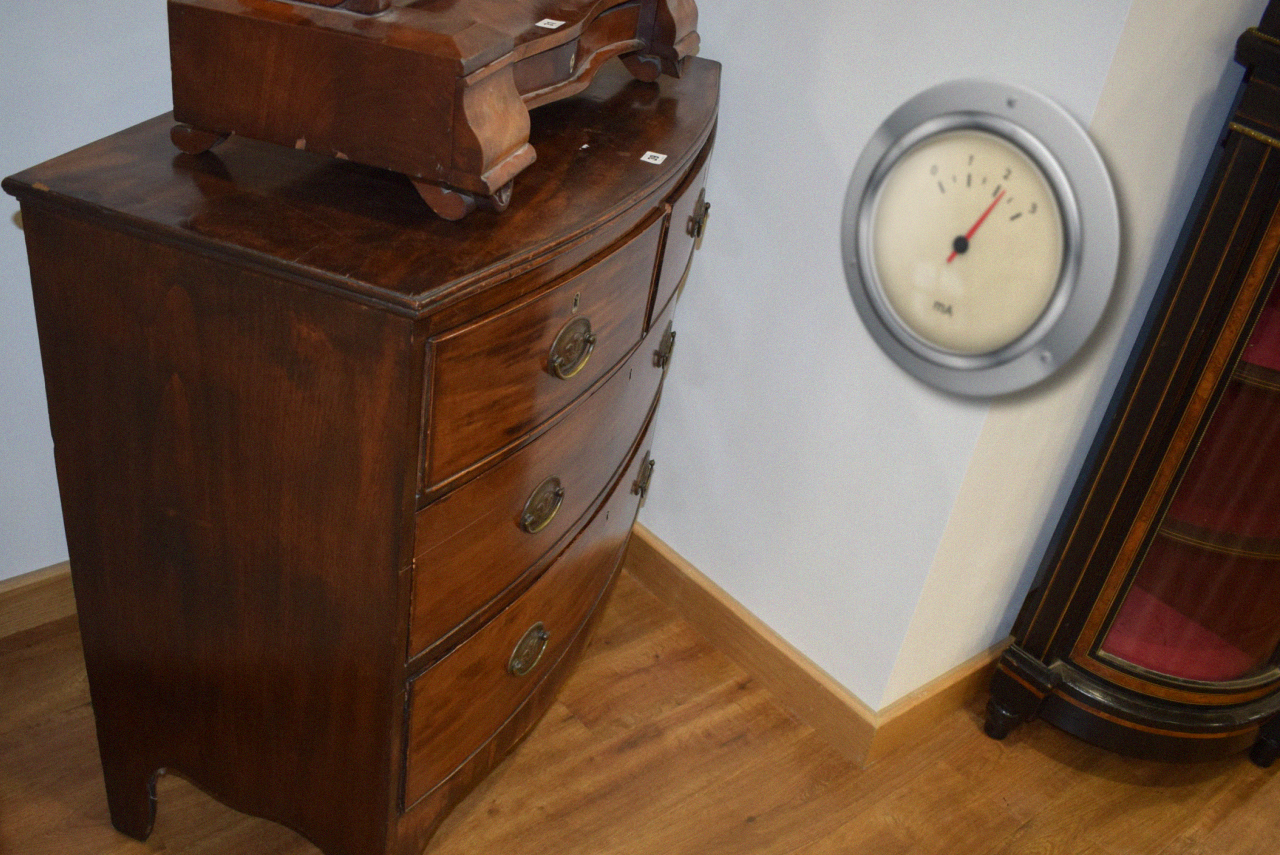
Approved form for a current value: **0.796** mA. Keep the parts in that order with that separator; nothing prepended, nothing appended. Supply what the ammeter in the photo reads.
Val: **2.25** mA
